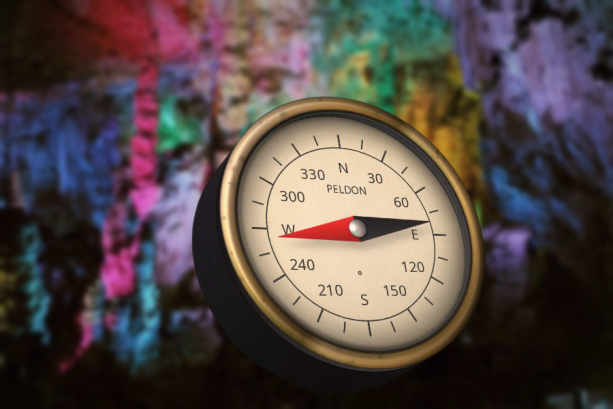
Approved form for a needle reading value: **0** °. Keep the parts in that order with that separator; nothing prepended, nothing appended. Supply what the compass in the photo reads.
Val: **262.5** °
